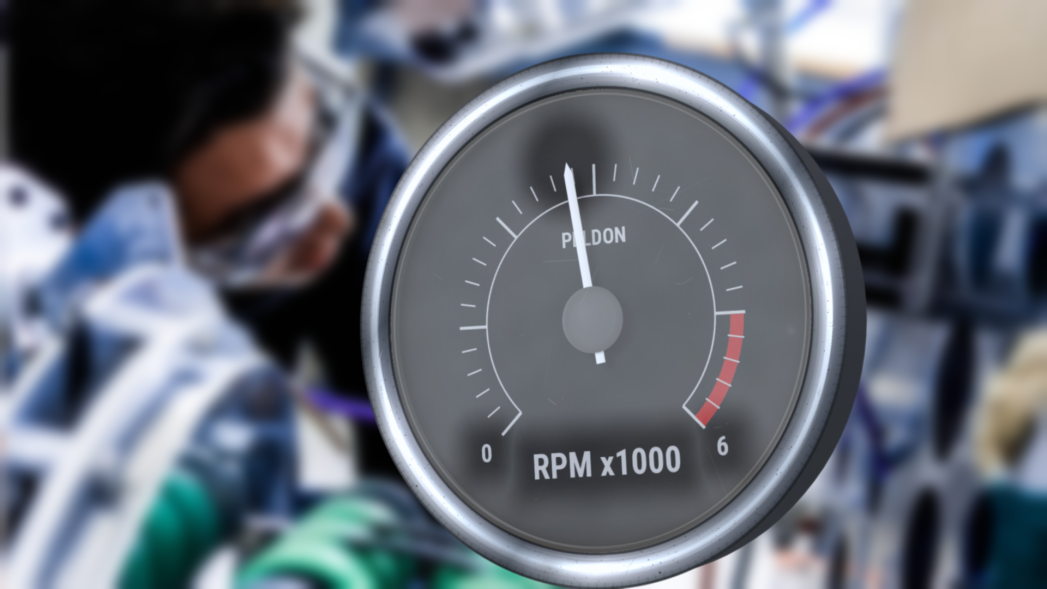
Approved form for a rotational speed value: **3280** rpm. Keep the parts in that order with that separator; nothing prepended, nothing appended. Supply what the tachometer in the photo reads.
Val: **2800** rpm
